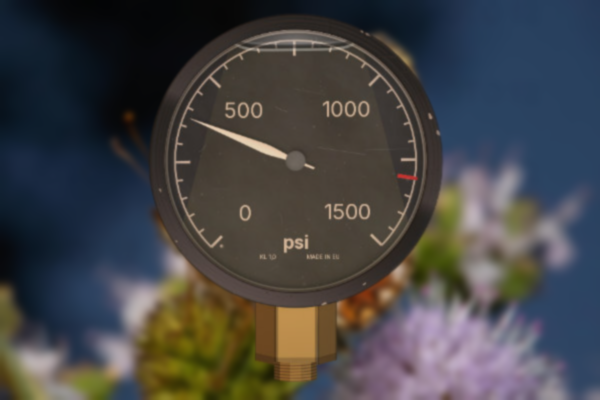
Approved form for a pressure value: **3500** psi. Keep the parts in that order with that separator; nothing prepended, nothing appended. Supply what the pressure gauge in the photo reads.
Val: **375** psi
